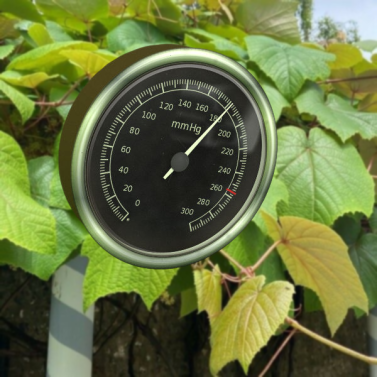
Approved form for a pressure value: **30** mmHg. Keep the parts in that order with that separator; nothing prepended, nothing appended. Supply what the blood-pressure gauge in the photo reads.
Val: **180** mmHg
